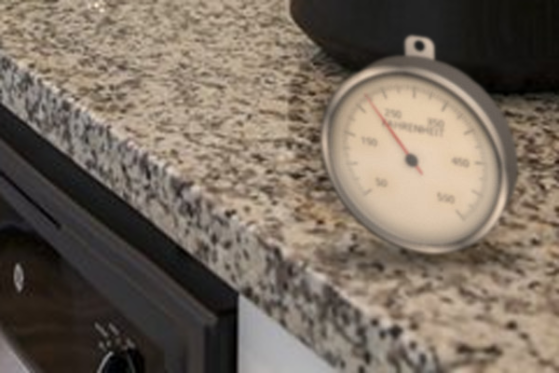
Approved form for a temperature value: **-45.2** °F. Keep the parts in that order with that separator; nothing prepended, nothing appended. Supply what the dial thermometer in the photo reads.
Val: **225** °F
